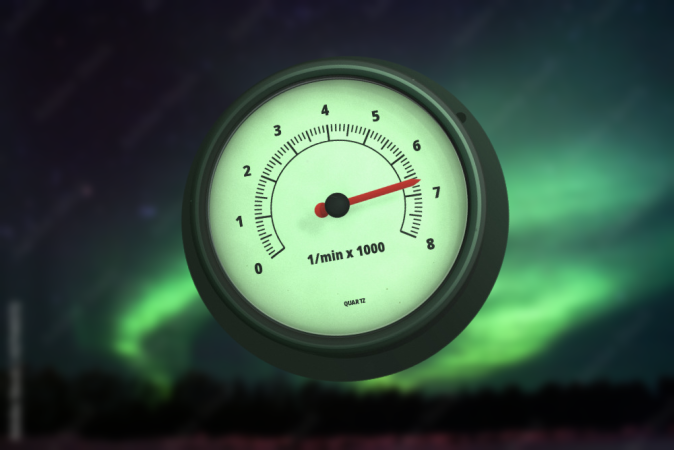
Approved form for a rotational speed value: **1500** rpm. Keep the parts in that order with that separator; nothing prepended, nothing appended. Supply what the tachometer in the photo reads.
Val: **6700** rpm
